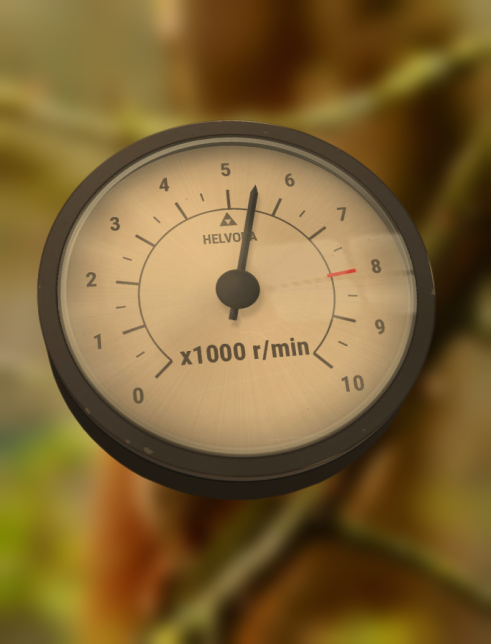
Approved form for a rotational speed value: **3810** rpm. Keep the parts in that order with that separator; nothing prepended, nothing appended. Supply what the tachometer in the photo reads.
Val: **5500** rpm
